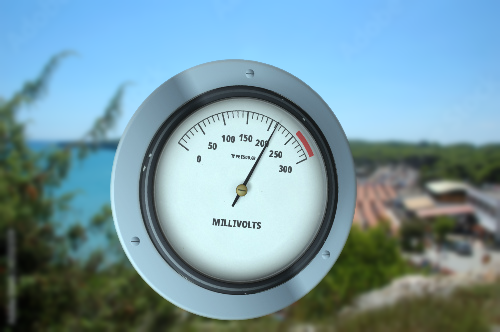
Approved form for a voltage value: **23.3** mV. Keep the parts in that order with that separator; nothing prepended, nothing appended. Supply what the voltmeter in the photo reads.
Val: **210** mV
